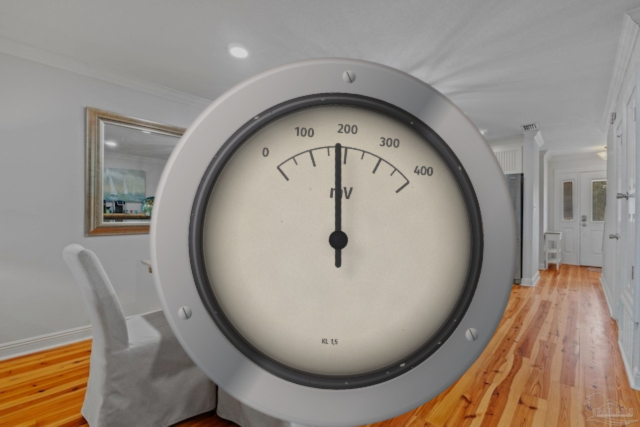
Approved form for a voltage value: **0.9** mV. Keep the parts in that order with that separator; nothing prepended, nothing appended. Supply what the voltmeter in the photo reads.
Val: **175** mV
